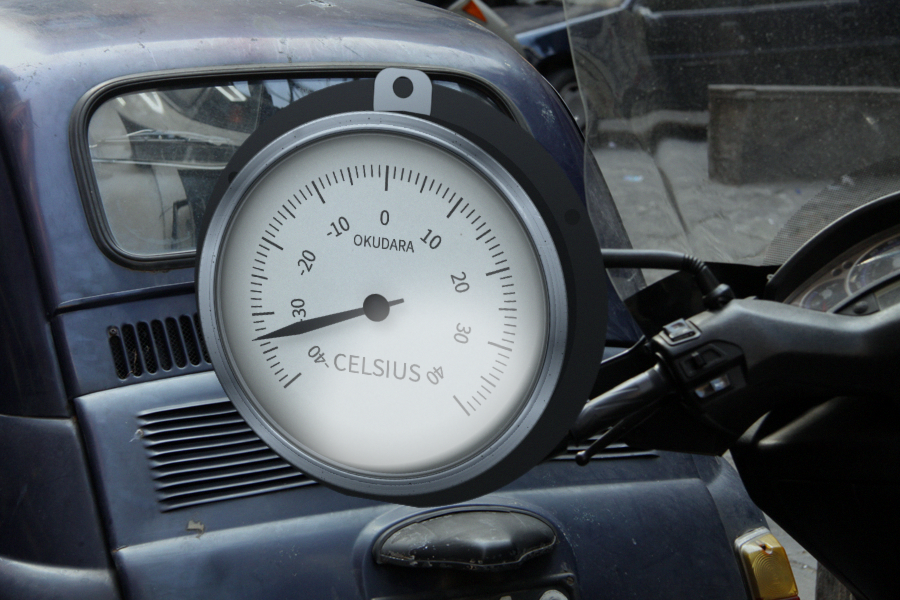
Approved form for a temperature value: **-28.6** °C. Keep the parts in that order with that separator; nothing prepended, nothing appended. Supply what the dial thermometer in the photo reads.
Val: **-33** °C
